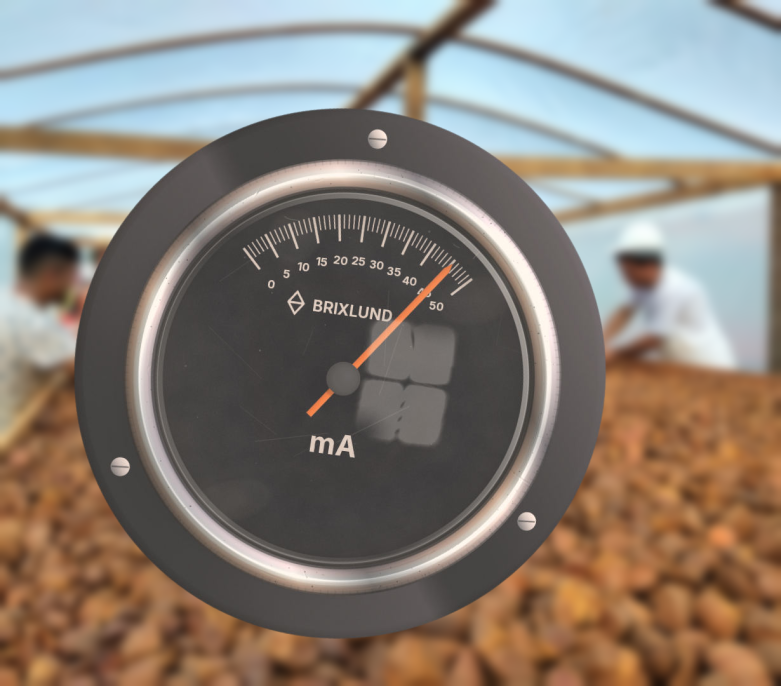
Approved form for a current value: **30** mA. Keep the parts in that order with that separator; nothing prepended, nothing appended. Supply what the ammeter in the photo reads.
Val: **45** mA
